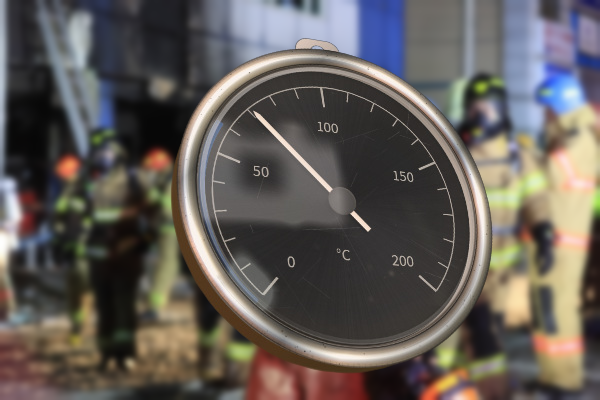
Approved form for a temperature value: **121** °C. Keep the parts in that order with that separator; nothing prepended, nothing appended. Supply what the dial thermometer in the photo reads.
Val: **70** °C
